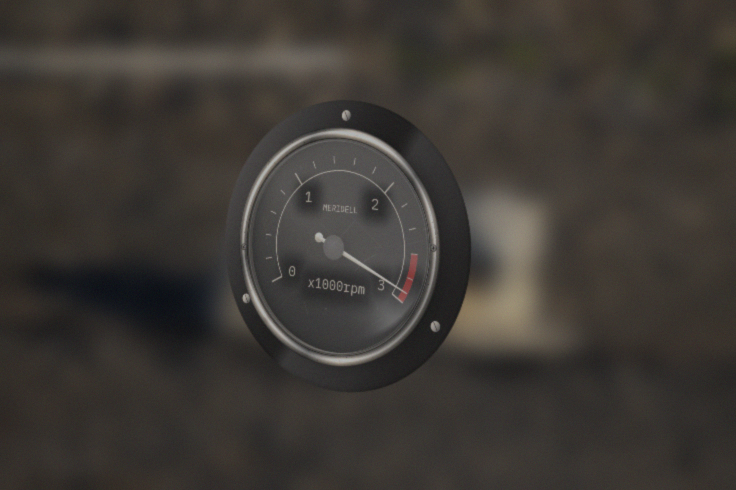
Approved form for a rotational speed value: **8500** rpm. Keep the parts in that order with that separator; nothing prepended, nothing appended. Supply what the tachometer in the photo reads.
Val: **2900** rpm
